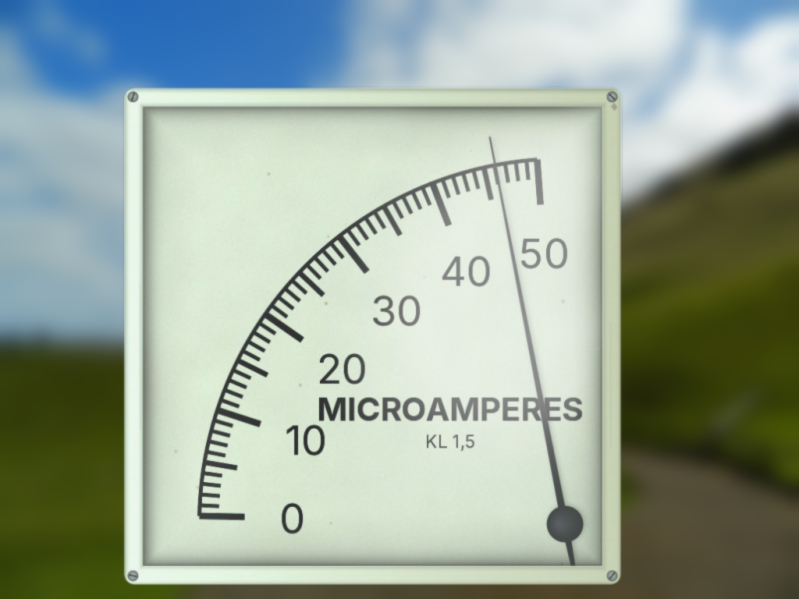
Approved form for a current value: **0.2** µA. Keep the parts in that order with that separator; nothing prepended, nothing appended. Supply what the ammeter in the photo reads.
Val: **46** µA
